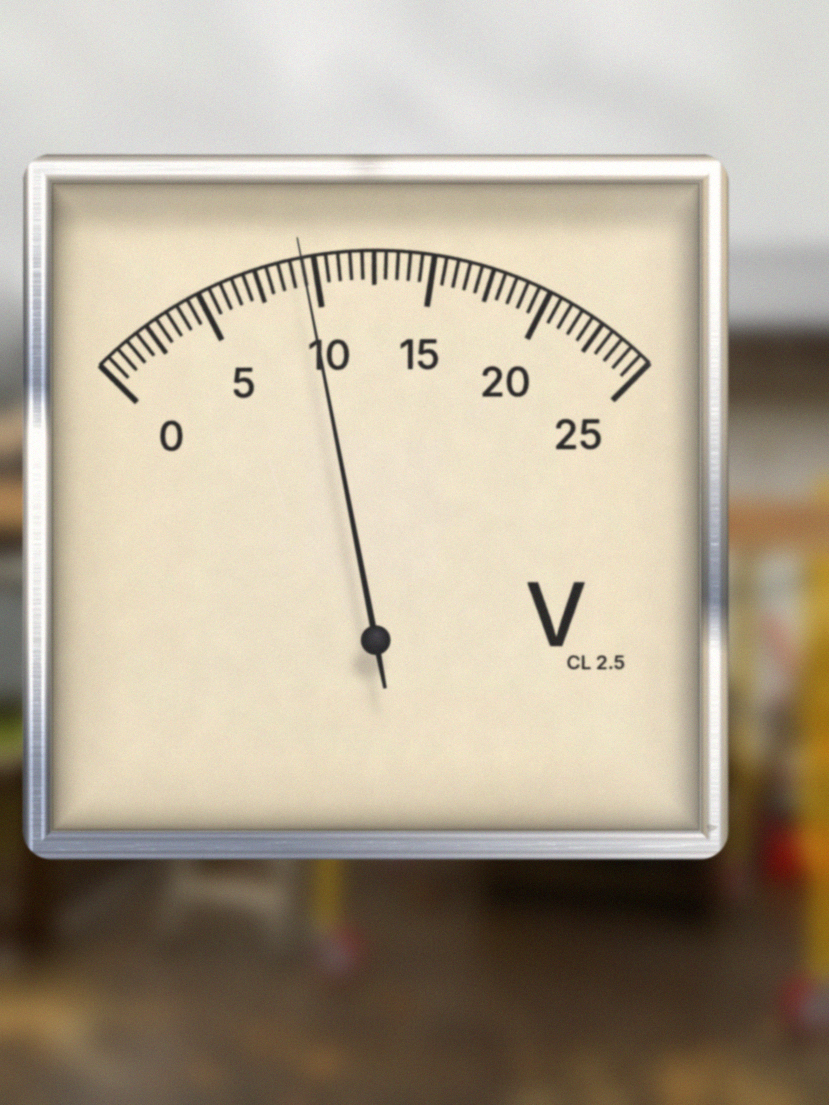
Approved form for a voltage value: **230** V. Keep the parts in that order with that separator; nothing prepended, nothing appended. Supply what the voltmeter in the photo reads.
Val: **9.5** V
